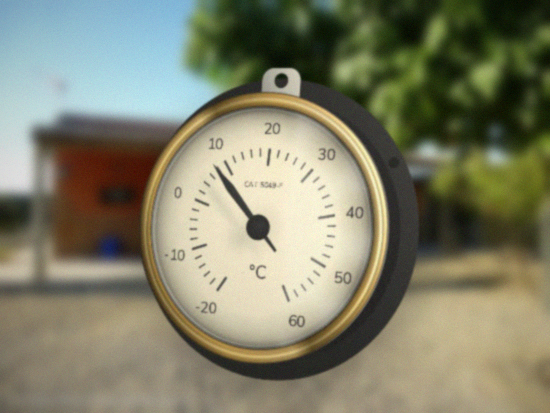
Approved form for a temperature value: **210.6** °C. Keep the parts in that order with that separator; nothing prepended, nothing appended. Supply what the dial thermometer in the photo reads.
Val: **8** °C
